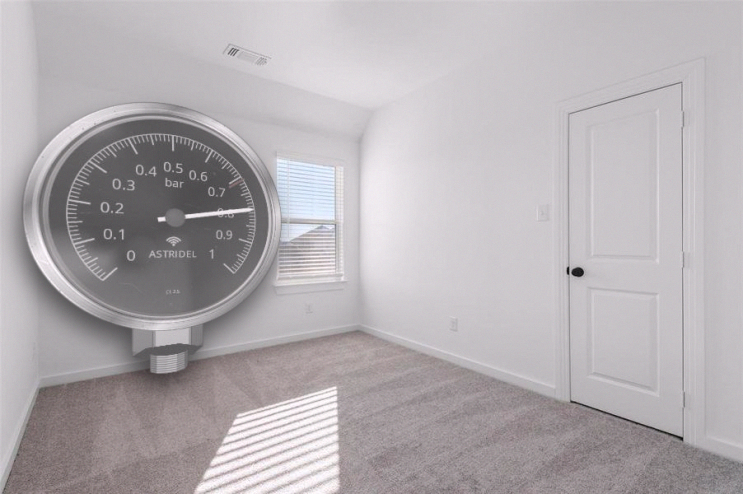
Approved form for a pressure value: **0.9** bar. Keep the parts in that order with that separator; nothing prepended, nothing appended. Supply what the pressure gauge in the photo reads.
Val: **0.8** bar
